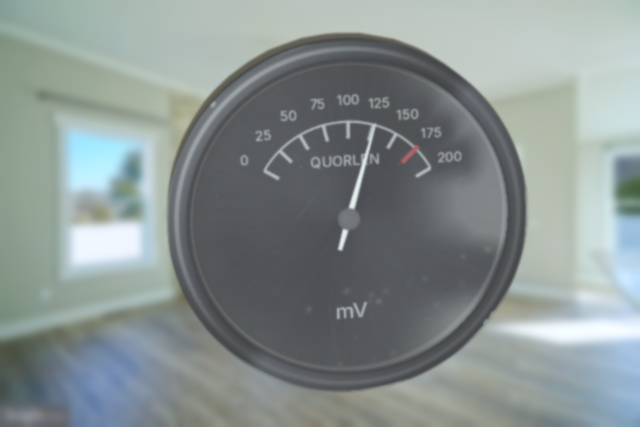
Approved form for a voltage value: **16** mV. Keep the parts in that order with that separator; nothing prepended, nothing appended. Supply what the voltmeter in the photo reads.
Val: **125** mV
